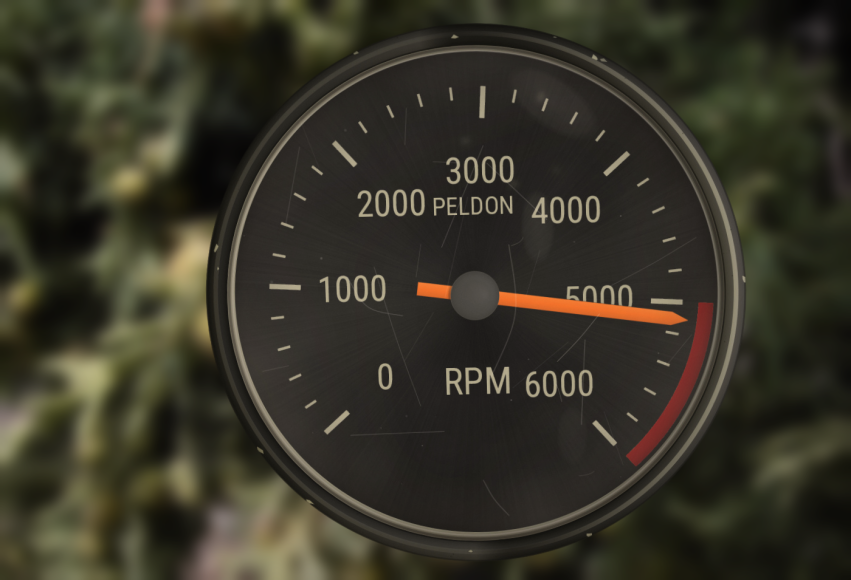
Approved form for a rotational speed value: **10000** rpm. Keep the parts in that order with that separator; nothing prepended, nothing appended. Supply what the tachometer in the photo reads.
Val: **5100** rpm
